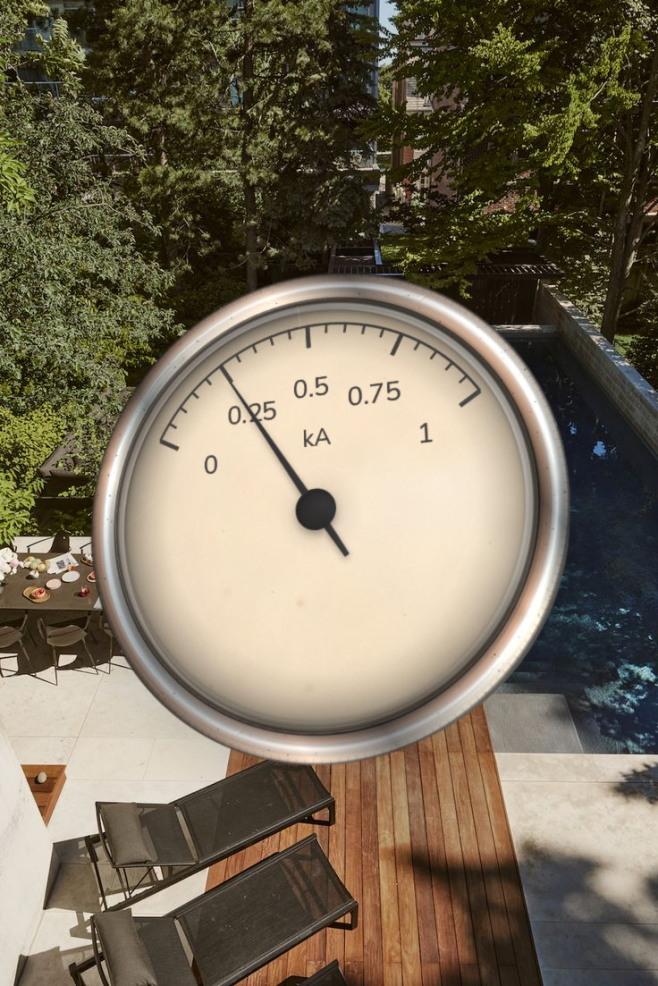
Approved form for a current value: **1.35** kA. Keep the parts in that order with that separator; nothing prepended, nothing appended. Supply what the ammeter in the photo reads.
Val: **0.25** kA
